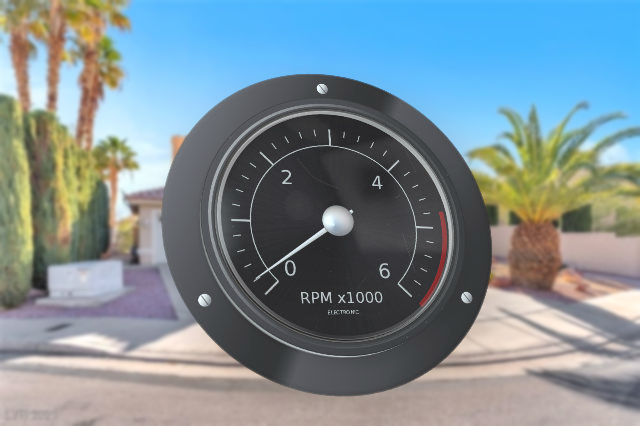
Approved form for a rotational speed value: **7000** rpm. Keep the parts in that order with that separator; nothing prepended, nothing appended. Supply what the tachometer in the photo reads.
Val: **200** rpm
